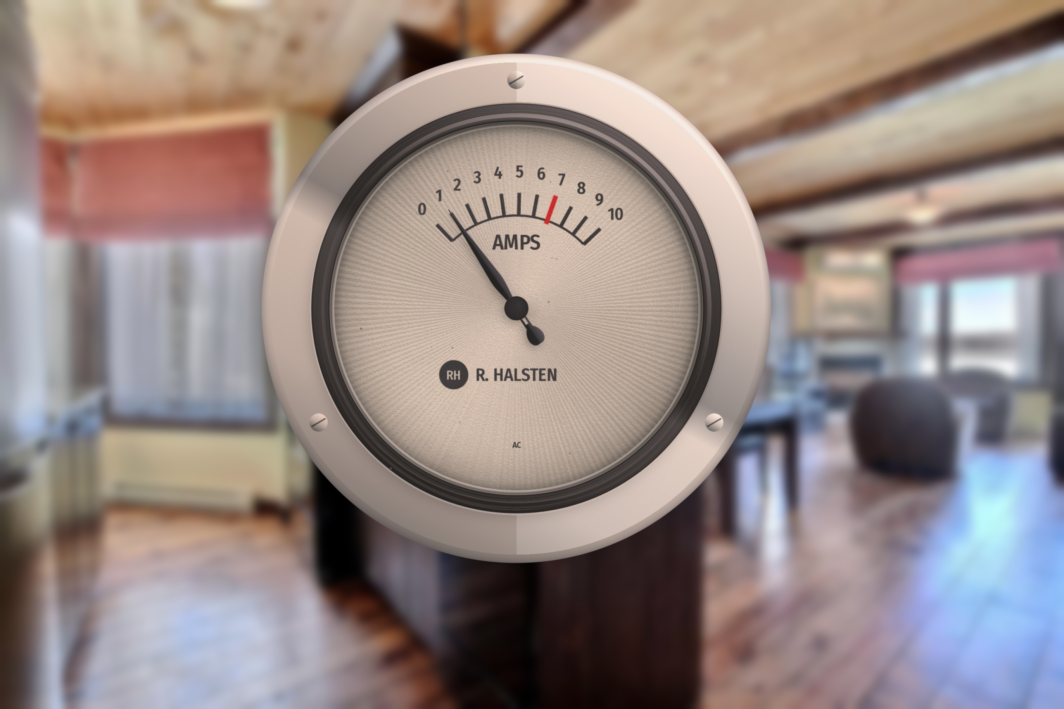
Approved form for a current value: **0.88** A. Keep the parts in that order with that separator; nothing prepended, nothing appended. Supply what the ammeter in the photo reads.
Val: **1** A
